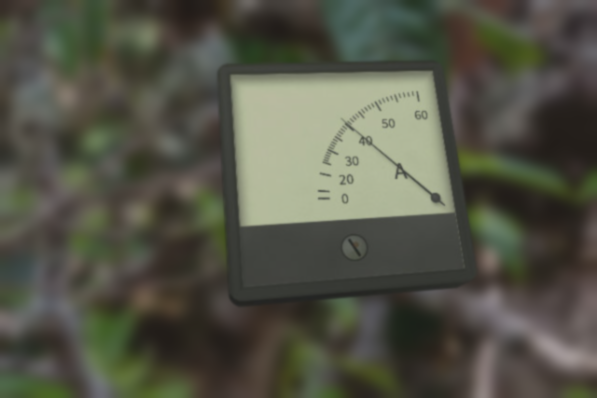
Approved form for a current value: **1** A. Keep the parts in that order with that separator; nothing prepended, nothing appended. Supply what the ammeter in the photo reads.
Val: **40** A
